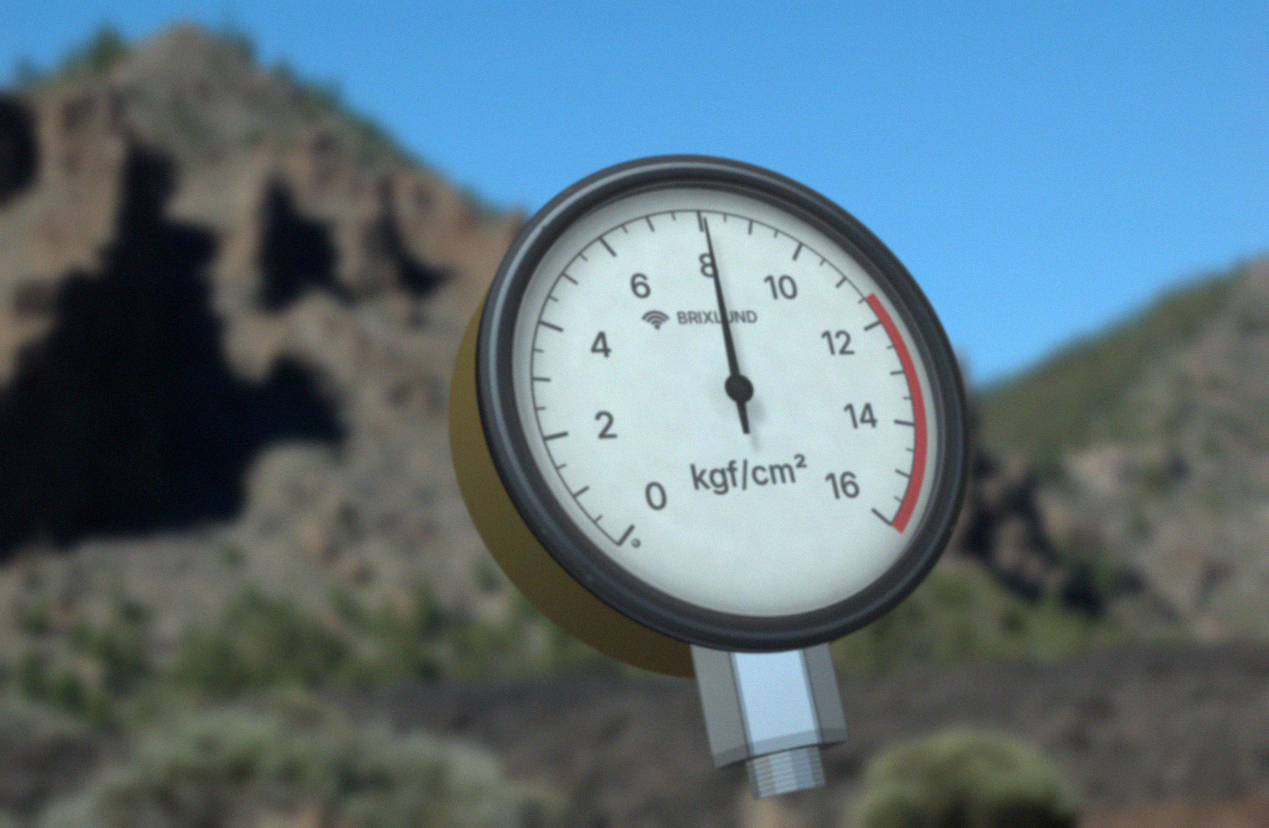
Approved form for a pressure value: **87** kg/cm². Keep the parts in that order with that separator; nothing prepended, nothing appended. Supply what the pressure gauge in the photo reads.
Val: **8** kg/cm²
